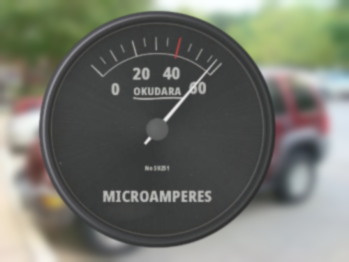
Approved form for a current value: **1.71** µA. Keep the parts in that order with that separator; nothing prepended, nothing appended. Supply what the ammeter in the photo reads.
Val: **57.5** µA
